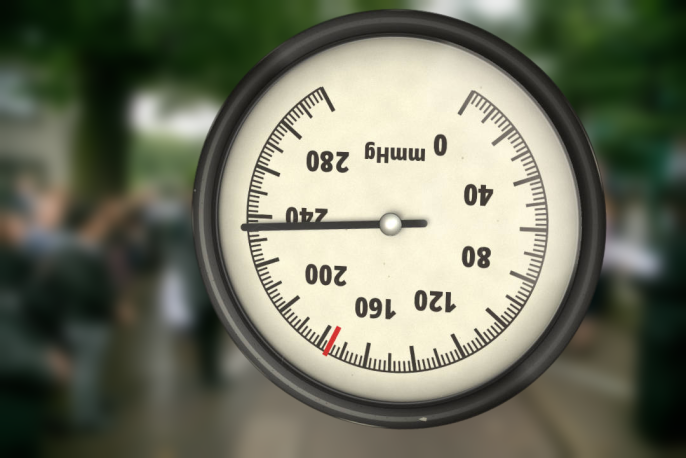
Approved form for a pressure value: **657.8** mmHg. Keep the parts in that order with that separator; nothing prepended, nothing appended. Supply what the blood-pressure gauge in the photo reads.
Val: **236** mmHg
